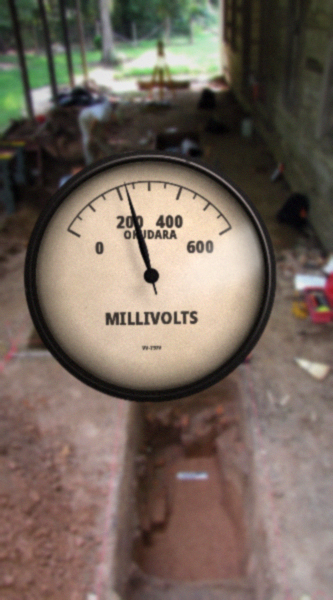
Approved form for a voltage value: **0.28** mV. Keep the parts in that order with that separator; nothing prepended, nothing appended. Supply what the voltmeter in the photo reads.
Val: **225** mV
